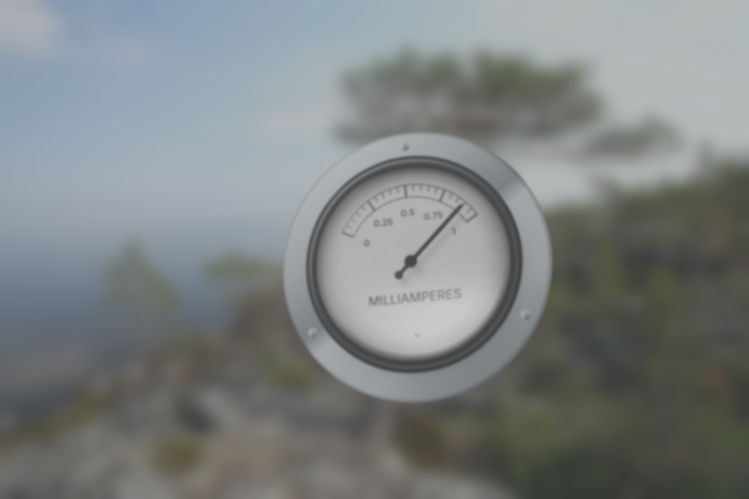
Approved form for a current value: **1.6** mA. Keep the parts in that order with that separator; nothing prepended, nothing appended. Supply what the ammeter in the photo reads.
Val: **0.9** mA
